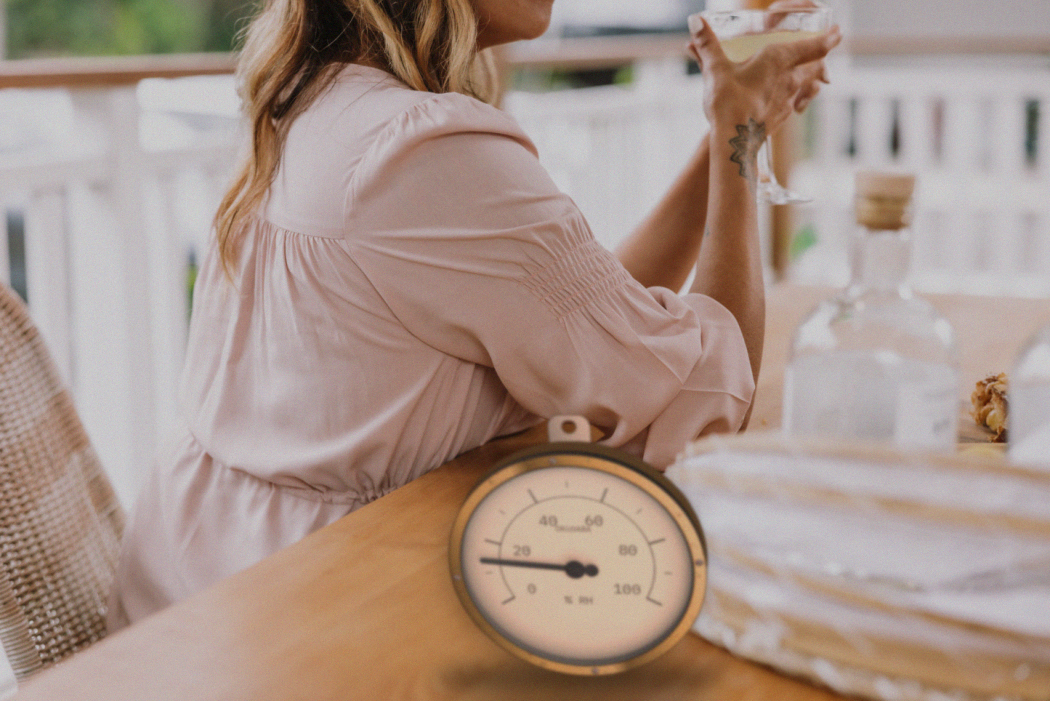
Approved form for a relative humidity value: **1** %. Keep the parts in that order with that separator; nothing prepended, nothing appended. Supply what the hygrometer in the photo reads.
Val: **15** %
